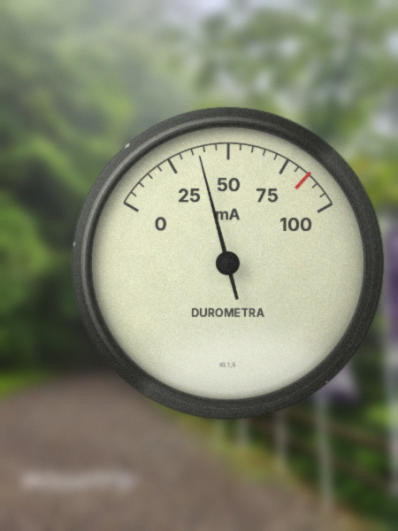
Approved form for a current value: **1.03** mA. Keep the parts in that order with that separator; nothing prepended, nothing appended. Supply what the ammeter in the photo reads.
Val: **37.5** mA
